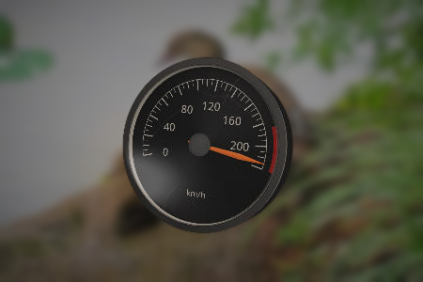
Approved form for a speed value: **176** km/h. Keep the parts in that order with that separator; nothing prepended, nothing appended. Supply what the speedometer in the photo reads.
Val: **215** km/h
